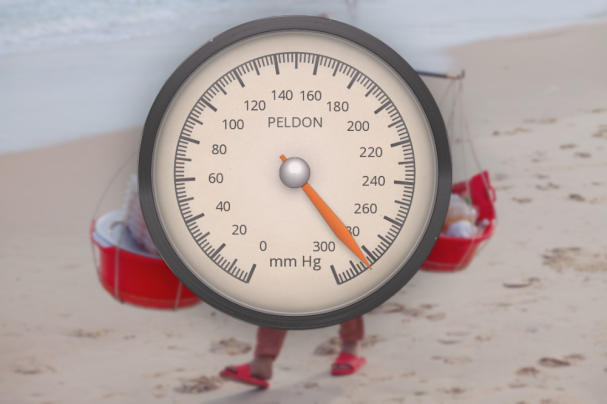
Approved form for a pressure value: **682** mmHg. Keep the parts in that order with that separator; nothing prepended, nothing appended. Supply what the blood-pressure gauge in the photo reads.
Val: **284** mmHg
